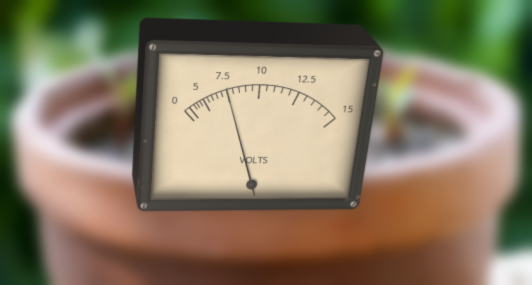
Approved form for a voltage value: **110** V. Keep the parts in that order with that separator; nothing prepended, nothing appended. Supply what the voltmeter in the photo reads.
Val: **7.5** V
